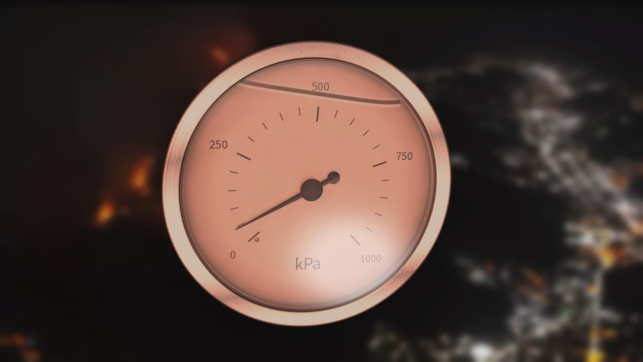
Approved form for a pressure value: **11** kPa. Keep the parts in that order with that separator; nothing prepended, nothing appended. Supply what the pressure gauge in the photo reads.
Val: **50** kPa
